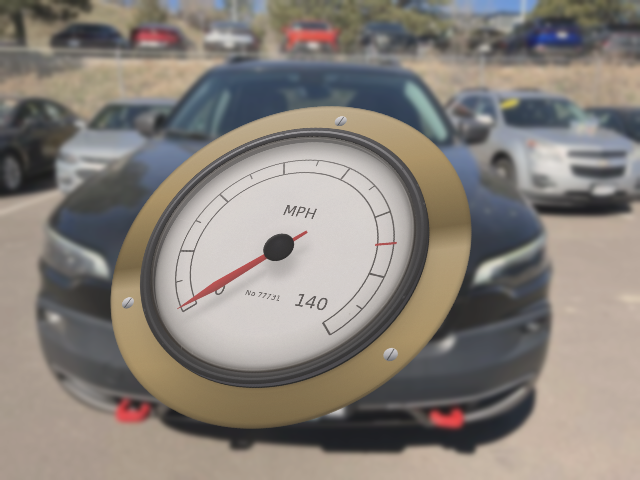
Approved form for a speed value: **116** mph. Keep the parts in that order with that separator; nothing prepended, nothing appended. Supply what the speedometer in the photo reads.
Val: **0** mph
